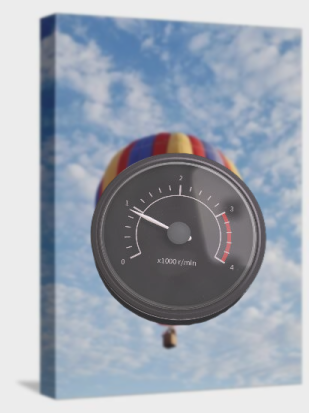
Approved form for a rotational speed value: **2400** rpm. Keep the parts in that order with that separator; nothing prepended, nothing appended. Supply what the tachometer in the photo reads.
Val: **900** rpm
